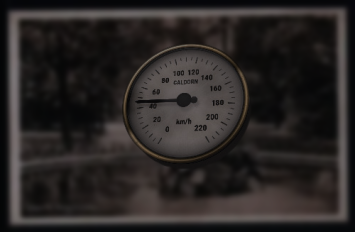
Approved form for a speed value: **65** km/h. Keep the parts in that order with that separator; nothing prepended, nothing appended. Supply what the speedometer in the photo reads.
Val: **45** km/h
